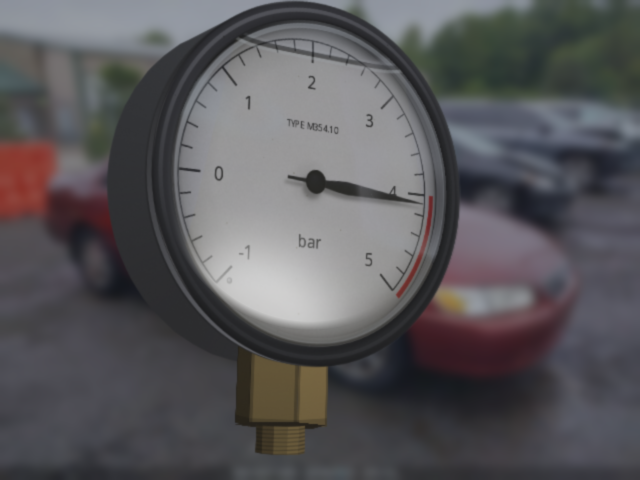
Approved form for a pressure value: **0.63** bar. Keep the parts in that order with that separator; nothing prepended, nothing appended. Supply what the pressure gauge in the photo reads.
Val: **4.1** bar
